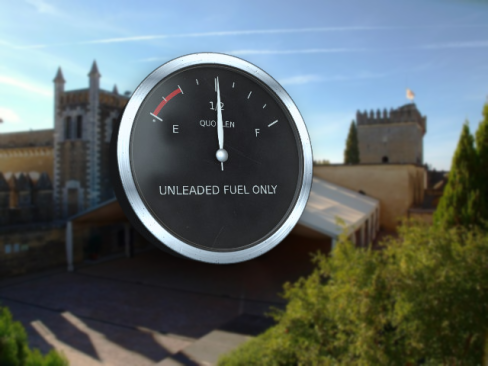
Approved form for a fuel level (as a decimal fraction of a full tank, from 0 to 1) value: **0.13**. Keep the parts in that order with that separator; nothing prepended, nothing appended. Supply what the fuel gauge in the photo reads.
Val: **0.5**
